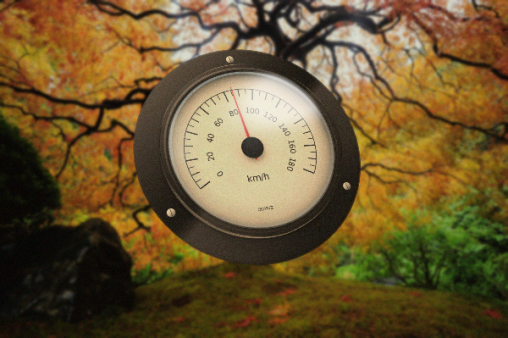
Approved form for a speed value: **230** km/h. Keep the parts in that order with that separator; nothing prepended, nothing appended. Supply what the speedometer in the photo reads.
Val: **85** km/h
